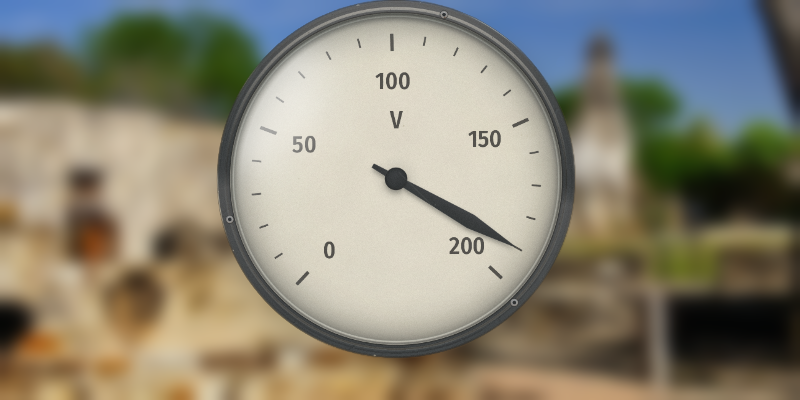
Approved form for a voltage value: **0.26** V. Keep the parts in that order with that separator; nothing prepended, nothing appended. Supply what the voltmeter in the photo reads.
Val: **190** V
